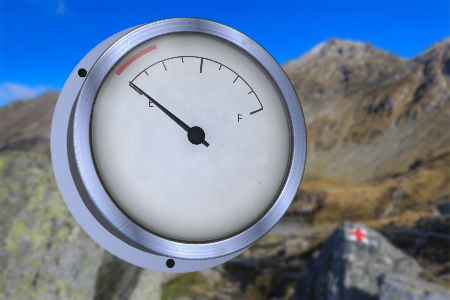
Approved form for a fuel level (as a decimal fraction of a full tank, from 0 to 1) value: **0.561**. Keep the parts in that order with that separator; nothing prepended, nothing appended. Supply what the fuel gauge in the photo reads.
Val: **0**
